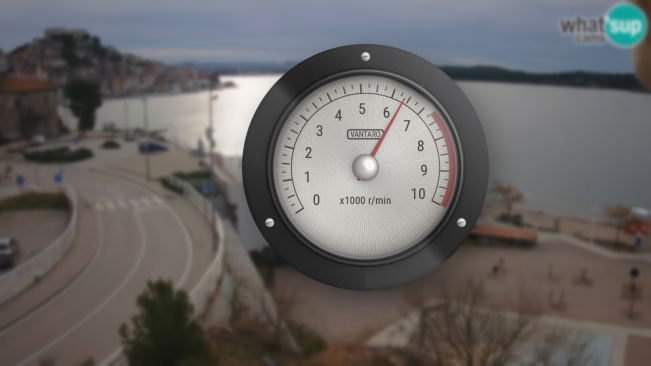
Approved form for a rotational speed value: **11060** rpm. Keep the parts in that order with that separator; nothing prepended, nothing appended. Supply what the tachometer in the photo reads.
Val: **6375** rpm
